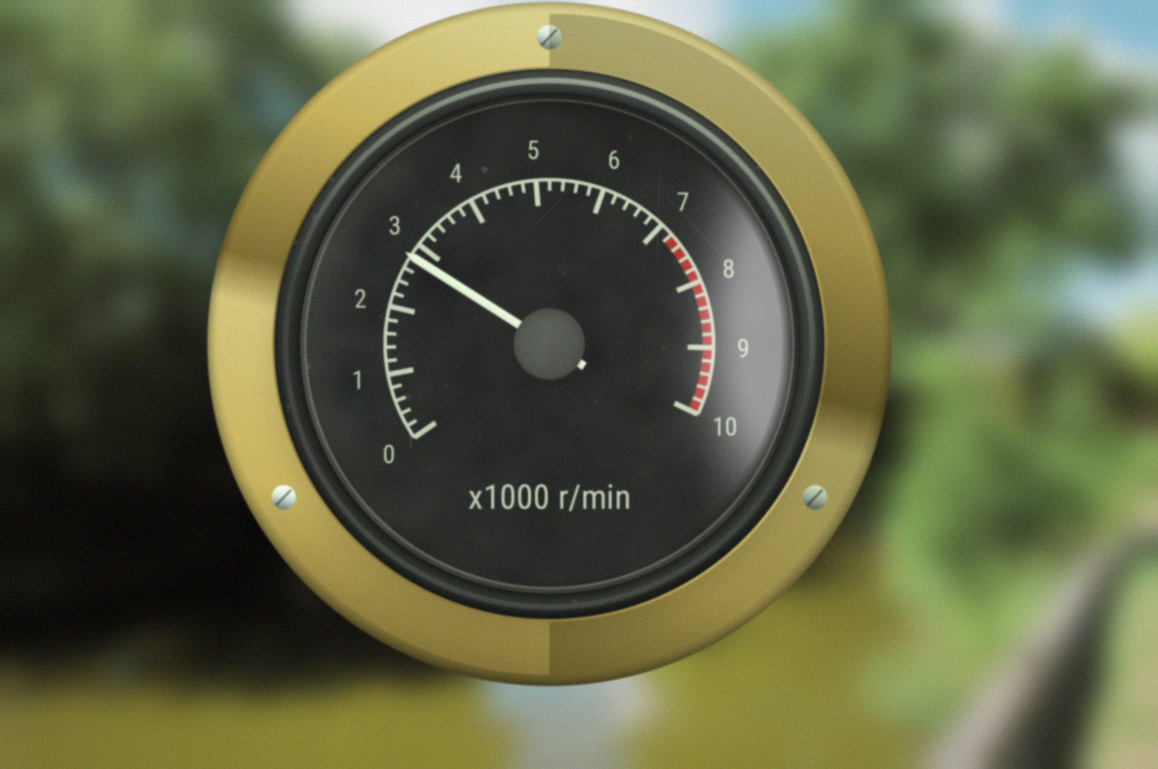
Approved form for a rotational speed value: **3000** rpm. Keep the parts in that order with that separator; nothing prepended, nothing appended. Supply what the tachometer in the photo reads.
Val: **2800** rpm
